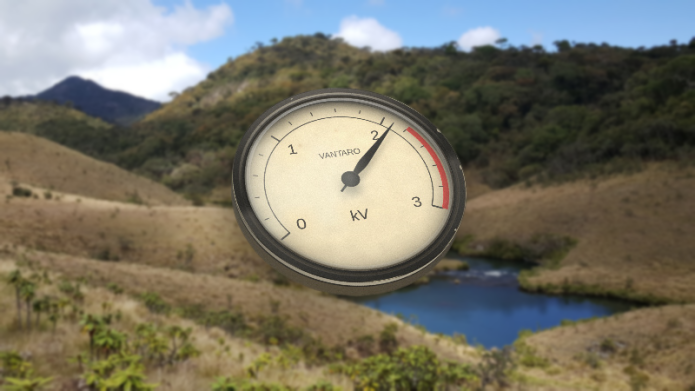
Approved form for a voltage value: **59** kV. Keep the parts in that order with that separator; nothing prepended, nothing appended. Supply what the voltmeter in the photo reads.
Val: **2.1** kV
